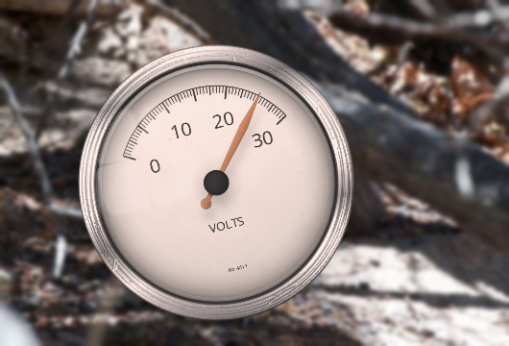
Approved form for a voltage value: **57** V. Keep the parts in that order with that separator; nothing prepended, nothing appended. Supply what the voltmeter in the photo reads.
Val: **25** V
